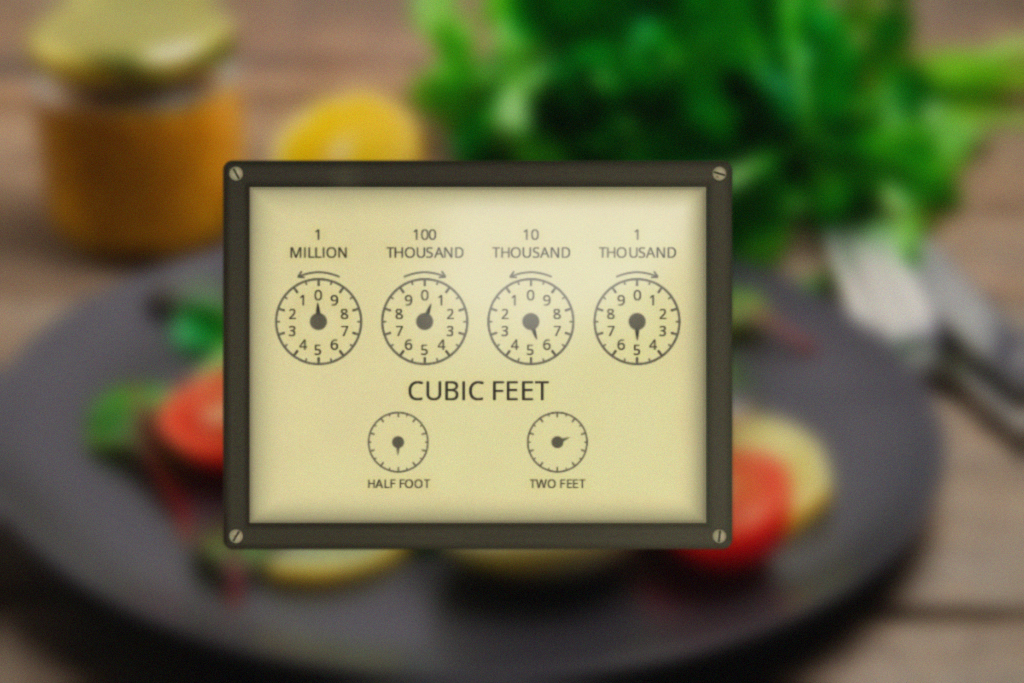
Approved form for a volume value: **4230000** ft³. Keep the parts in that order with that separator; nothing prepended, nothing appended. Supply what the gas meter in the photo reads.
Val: **5500** ft³
